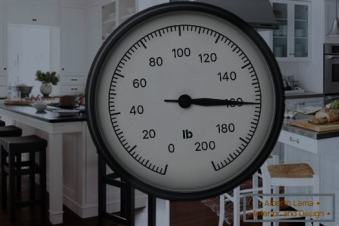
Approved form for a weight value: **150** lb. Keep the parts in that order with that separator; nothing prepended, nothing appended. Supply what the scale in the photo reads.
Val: **160** lb
